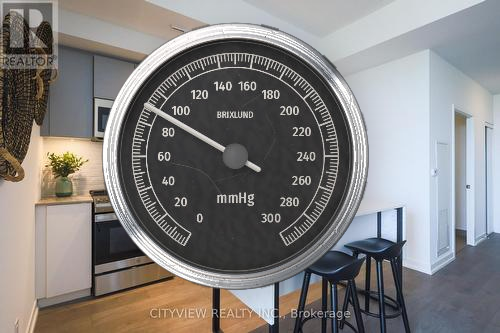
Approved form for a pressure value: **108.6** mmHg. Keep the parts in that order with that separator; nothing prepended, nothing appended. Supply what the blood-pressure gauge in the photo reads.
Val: **90** mmHg
